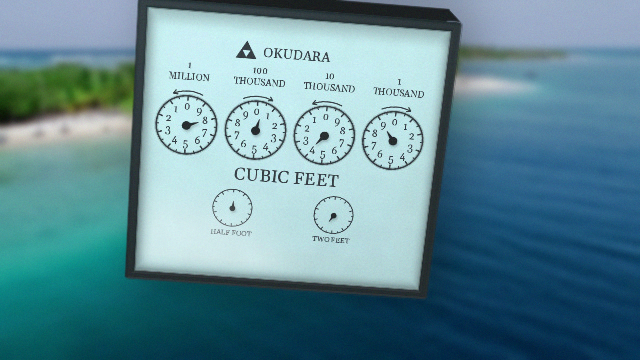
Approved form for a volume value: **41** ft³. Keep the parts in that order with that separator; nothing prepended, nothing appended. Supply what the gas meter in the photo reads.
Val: **803900** ft³
